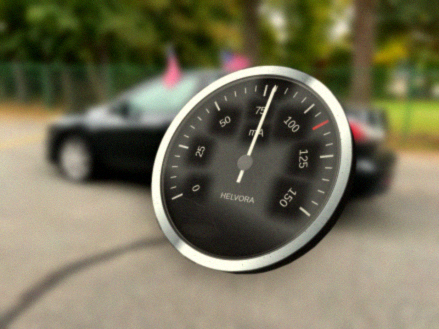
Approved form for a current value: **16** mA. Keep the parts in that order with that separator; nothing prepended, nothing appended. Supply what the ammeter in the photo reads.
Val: **80** mA
